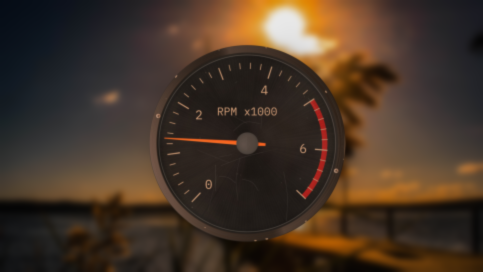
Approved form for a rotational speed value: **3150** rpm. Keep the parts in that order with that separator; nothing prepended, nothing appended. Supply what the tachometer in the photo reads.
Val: **1300** rpm
